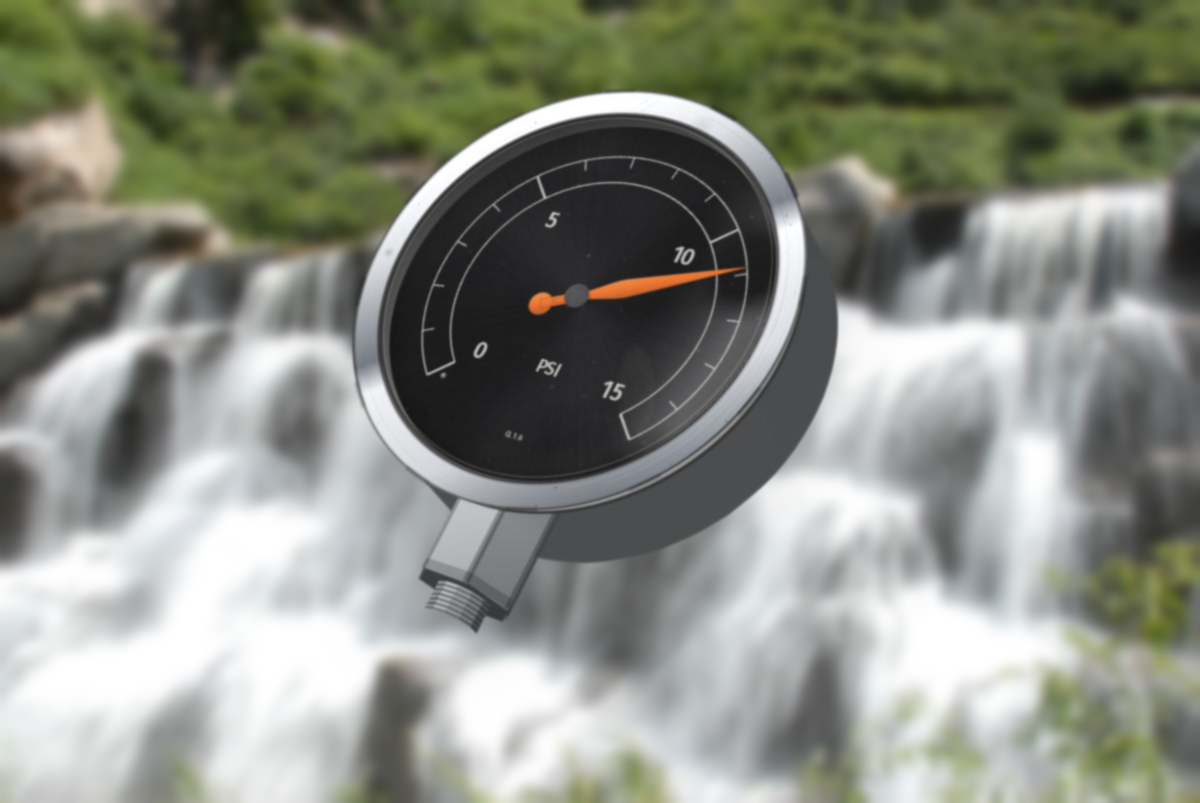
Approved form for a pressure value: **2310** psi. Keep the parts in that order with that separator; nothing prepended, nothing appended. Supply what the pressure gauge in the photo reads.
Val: **11** psi
